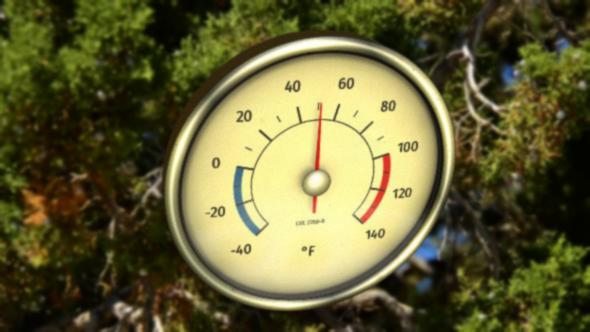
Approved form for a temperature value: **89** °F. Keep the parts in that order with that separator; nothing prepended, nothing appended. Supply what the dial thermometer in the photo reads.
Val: **50** °F
